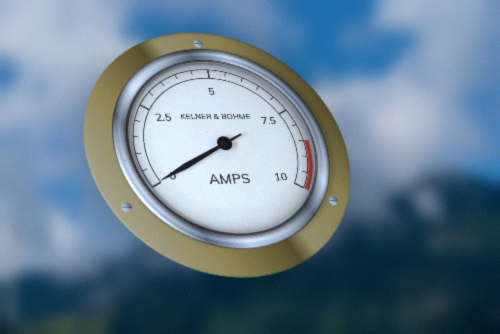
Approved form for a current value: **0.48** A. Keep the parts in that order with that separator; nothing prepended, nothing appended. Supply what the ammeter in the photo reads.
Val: **0** A
